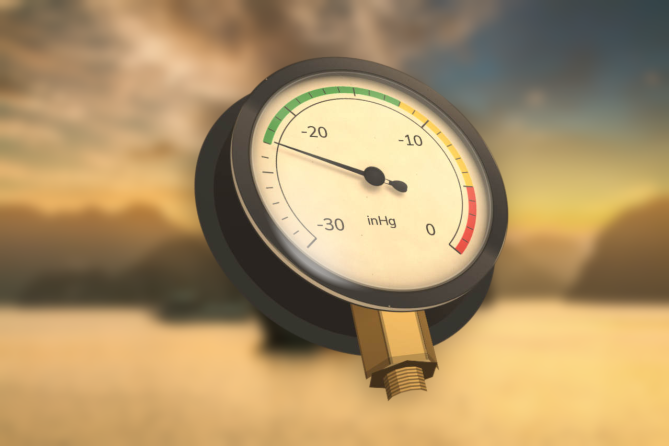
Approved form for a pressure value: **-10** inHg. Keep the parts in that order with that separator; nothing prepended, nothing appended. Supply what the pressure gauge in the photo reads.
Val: **-23** inHg
